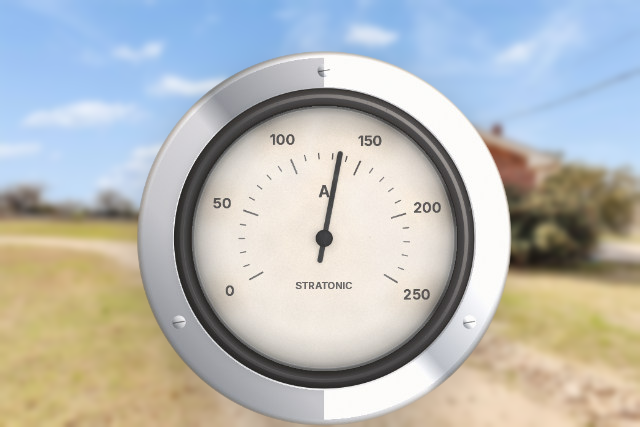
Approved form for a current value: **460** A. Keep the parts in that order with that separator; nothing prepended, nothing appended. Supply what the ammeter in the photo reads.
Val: **135** A
